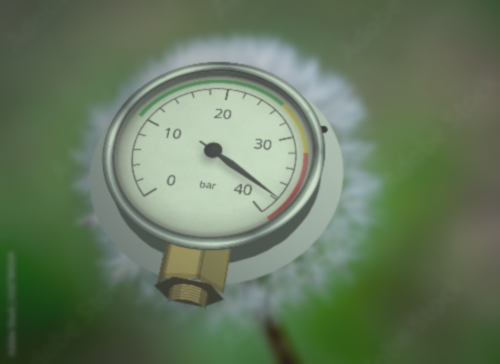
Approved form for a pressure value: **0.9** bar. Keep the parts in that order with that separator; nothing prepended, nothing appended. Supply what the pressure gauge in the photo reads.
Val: **38** bar
